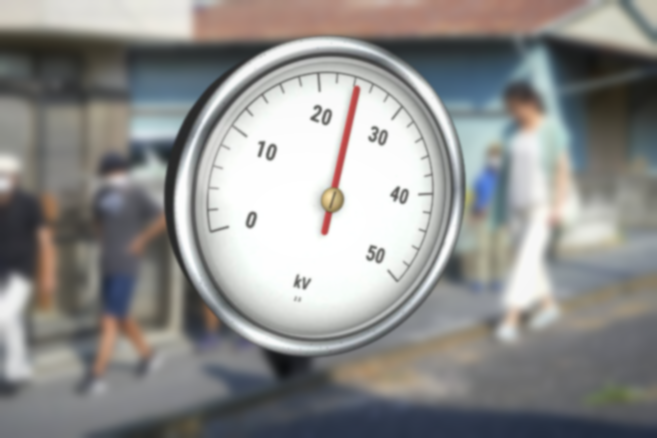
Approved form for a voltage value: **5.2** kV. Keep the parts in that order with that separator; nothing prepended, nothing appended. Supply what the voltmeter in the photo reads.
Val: **24** kV
